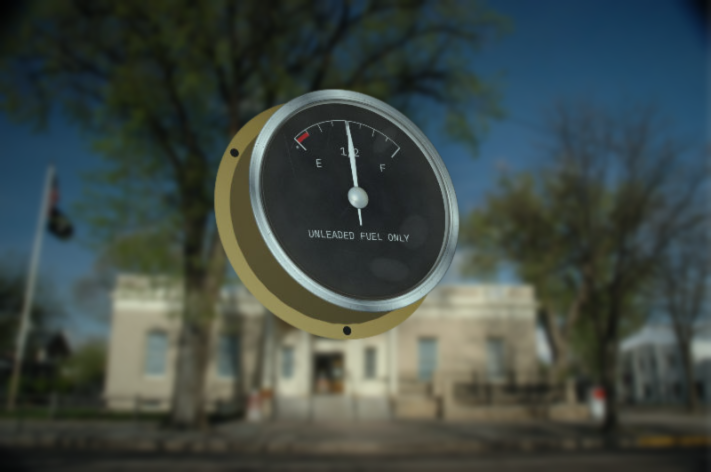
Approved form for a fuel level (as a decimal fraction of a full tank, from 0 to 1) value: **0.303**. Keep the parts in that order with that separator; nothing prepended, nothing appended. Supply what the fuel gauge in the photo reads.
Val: **0.5**
